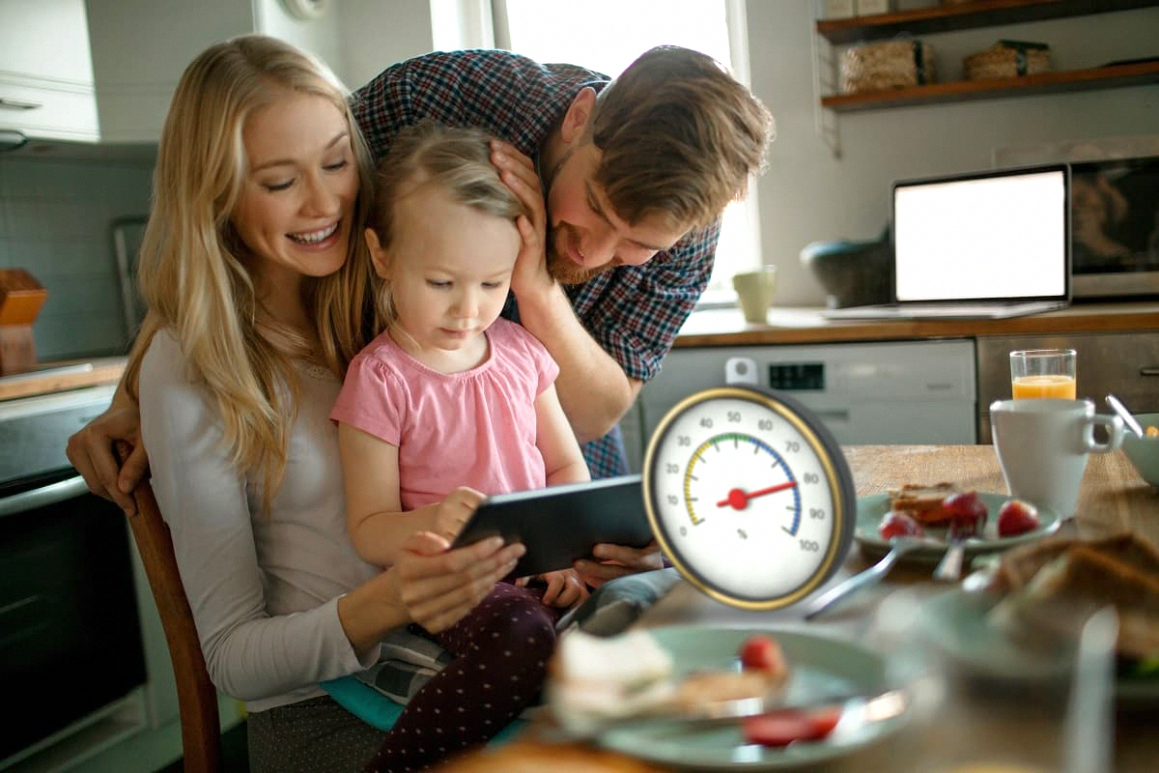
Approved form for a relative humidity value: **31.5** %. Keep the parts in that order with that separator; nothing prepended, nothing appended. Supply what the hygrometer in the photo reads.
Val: **80** %
